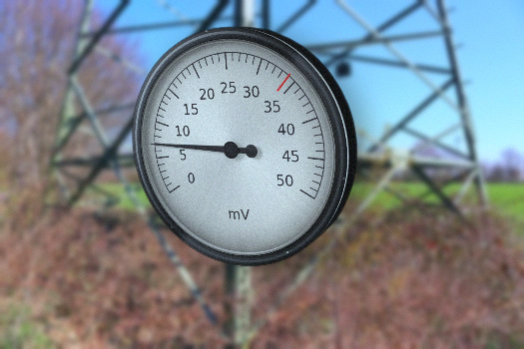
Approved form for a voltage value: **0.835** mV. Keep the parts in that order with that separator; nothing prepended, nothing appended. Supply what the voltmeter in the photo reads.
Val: **7** mV
